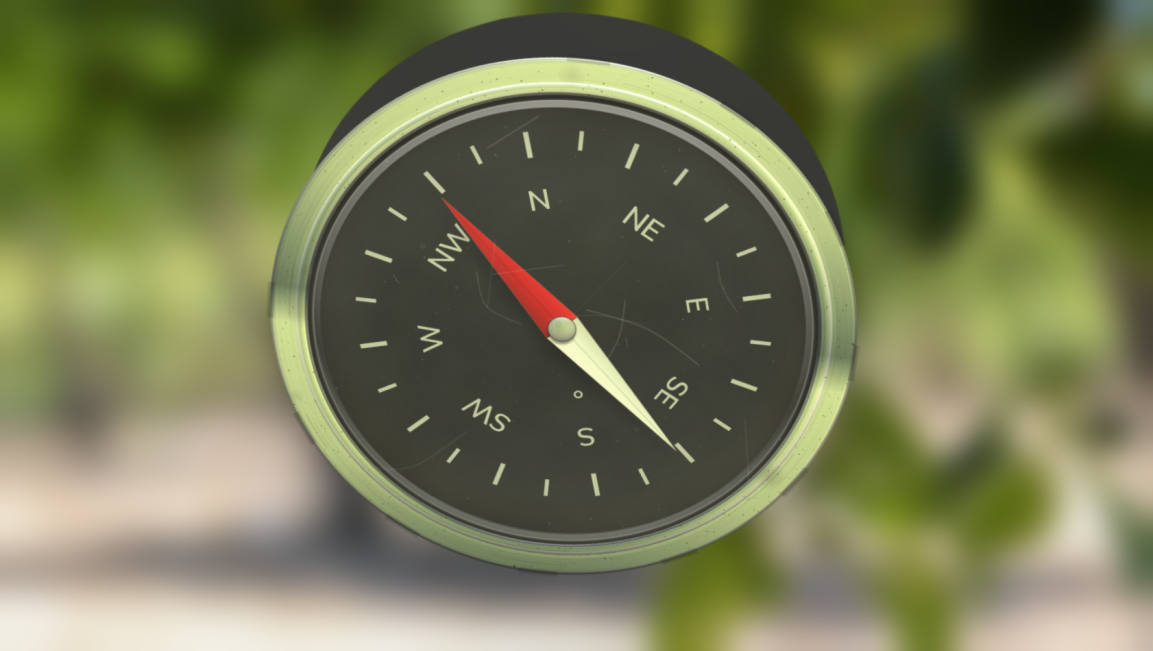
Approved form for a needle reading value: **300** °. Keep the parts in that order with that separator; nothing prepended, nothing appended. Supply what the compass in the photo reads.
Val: **330** °
